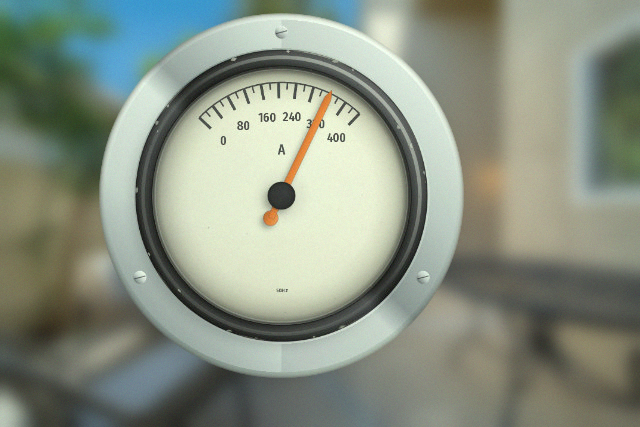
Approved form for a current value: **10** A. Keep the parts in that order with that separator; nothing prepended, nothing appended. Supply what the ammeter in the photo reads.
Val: **320** A
